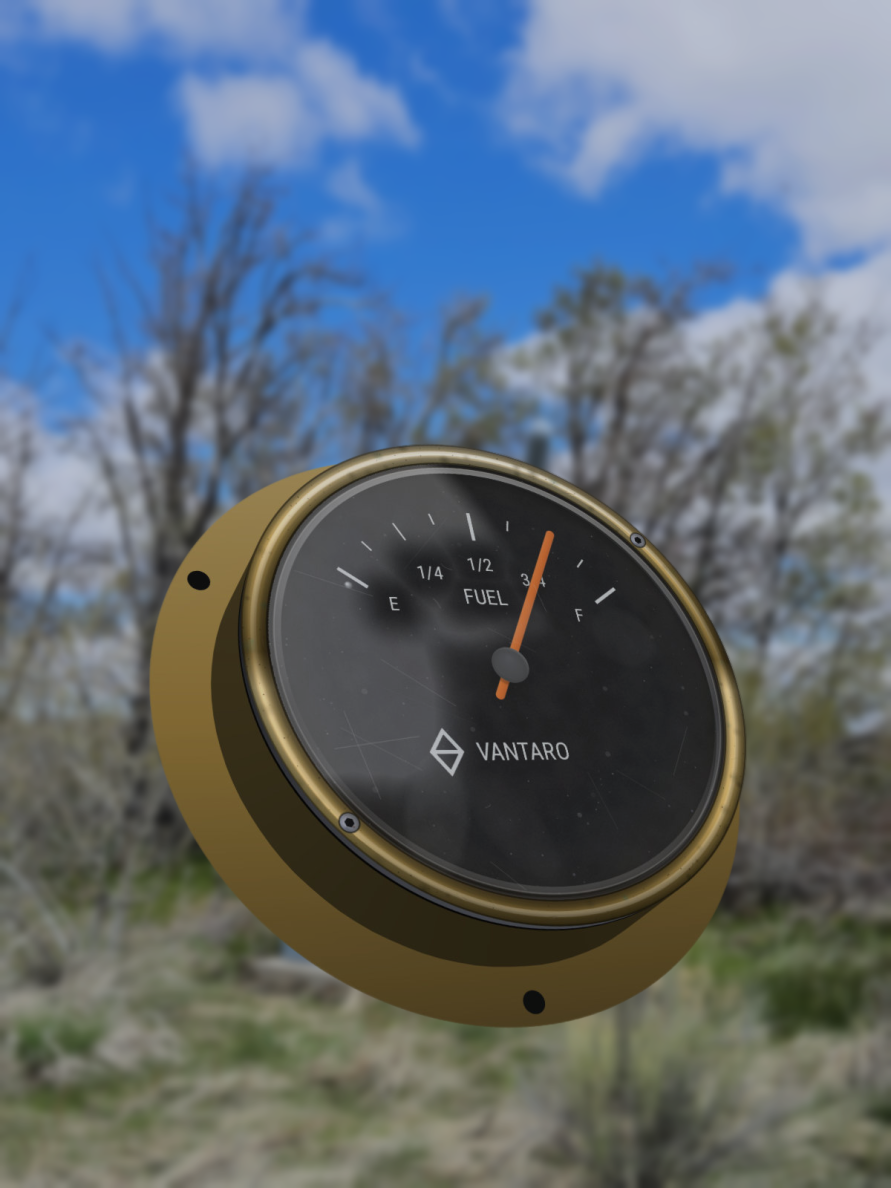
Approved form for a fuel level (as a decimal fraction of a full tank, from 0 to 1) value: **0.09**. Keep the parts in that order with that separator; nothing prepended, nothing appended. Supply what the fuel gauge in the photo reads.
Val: **0.75**
